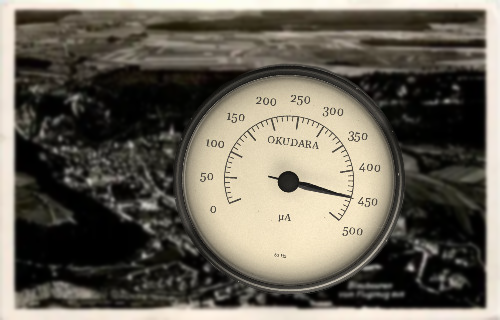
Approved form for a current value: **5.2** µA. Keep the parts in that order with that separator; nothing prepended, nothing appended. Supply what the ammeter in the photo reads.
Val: **450** µA
